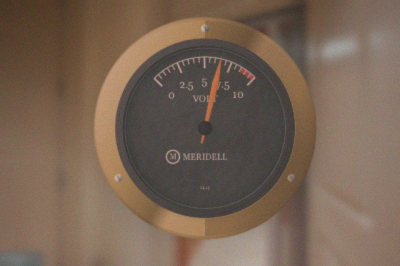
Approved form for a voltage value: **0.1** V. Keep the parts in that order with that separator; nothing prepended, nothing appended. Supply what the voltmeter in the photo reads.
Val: **6.5** V
